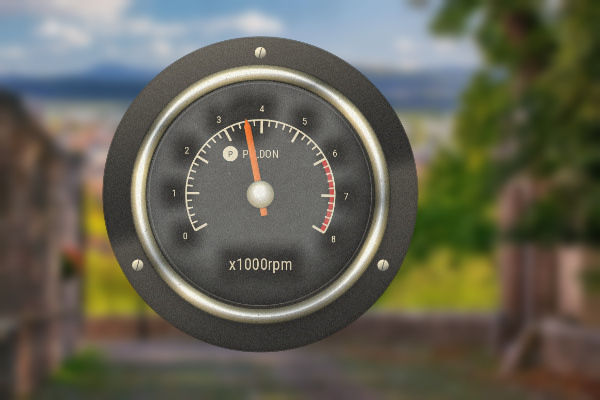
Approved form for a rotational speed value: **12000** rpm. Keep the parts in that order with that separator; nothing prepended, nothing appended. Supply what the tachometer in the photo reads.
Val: **3600** rpm
